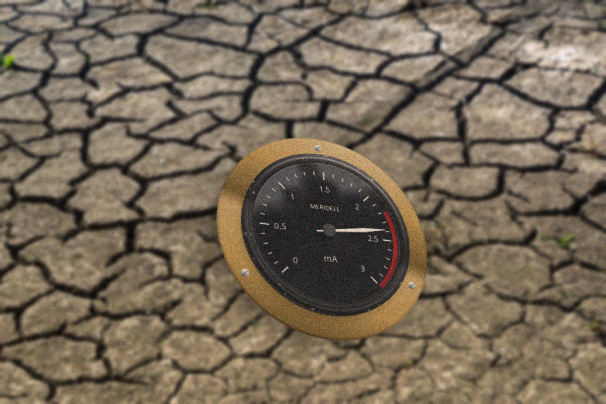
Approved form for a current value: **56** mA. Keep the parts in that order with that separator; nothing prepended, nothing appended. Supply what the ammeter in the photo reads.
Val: **2.4** mA
